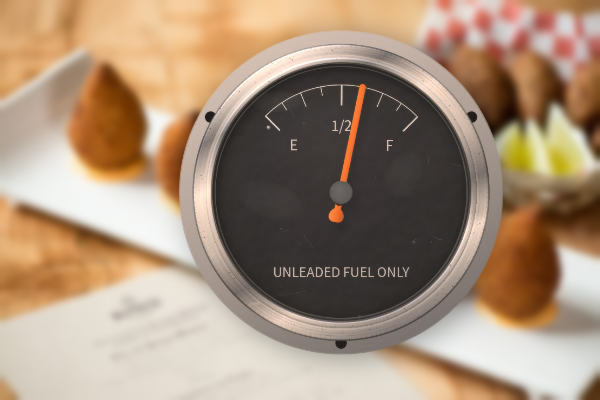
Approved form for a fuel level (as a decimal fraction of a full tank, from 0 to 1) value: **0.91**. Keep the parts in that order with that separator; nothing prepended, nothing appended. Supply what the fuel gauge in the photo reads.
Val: **0.625**
